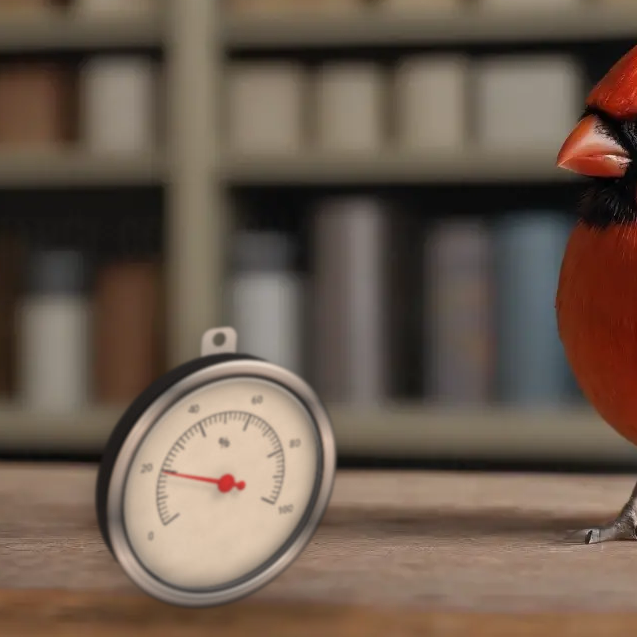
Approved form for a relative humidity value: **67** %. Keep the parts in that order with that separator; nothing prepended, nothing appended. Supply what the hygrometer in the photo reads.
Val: **20** %
